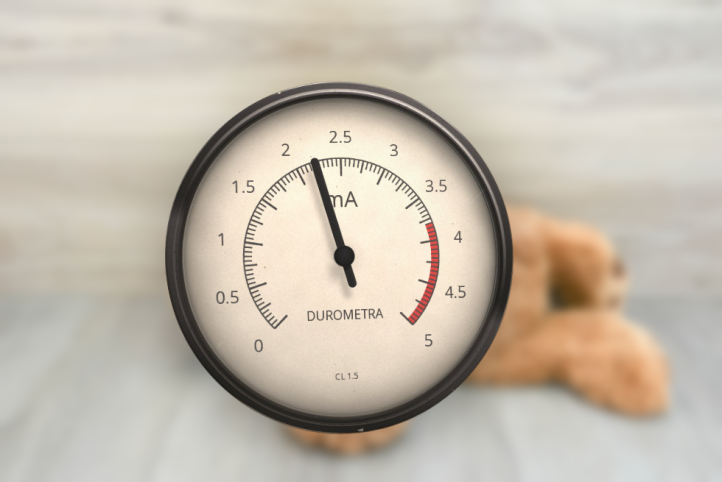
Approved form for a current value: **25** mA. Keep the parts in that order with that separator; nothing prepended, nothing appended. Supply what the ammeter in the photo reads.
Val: **2.2** mA
